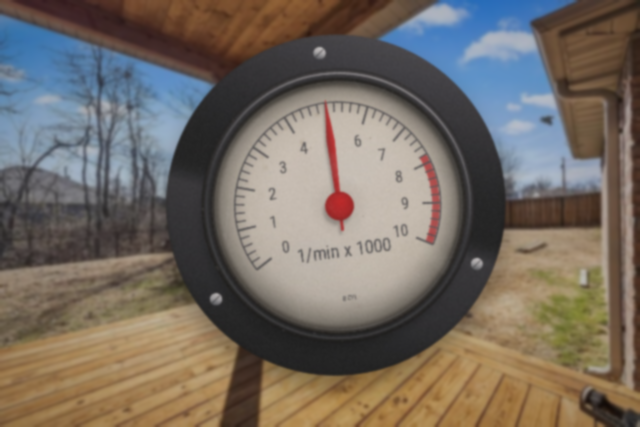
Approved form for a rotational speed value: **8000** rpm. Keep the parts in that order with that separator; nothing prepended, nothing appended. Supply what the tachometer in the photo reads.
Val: **5000** rpm
